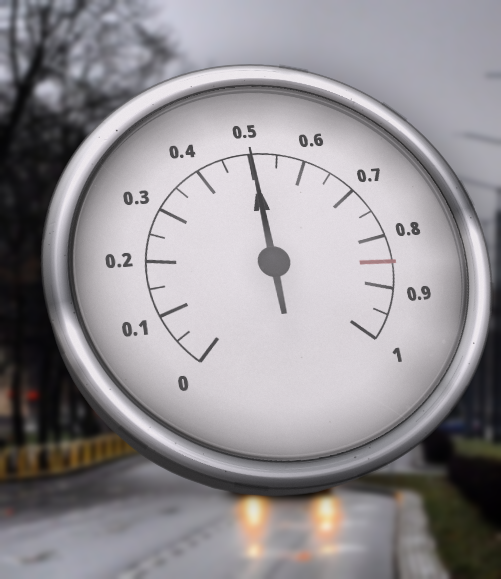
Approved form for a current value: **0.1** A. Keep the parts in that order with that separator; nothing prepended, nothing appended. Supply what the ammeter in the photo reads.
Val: **0.5** A
